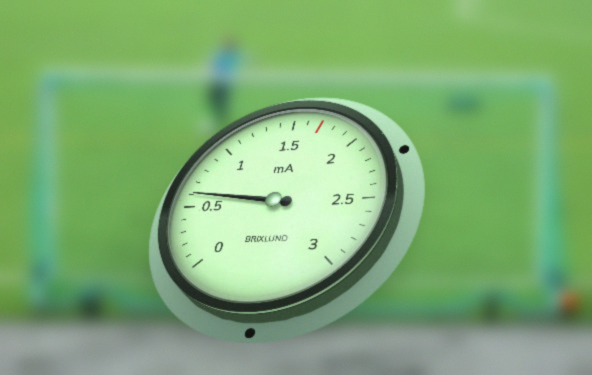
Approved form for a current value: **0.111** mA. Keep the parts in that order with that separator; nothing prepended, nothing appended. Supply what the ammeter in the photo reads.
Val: **0.6** mA
